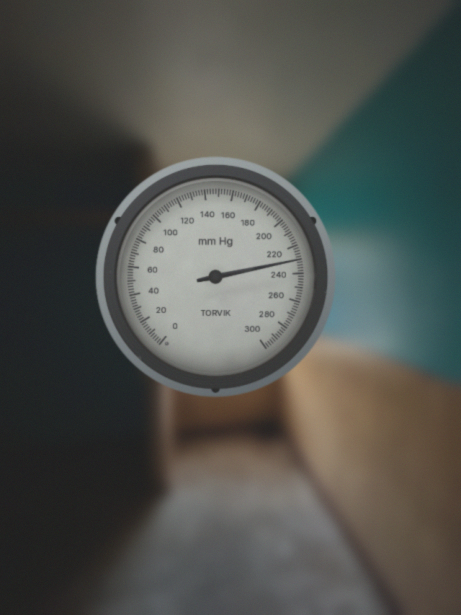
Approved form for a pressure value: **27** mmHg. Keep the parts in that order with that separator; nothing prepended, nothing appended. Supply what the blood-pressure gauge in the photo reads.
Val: **230** mmHg
